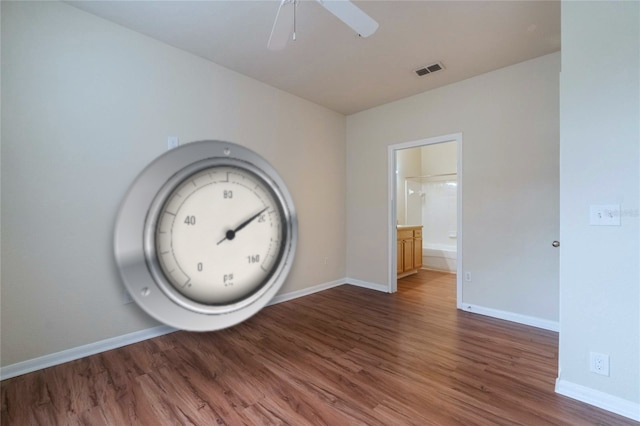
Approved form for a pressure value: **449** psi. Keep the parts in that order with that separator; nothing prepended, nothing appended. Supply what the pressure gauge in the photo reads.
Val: **115** psi
